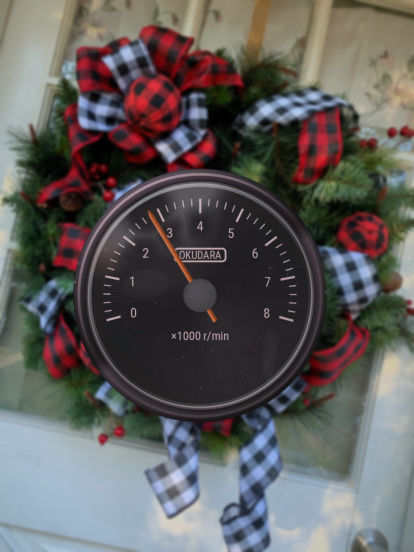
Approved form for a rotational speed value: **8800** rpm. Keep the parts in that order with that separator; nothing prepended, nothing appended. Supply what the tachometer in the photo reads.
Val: **2800** rpm
